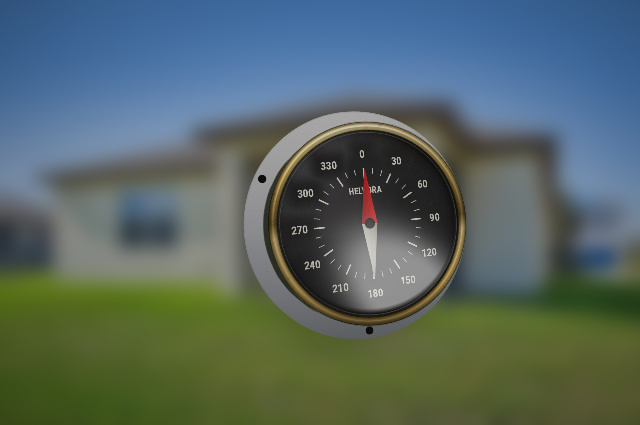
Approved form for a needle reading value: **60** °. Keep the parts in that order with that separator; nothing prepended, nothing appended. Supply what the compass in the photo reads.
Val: **0** °
